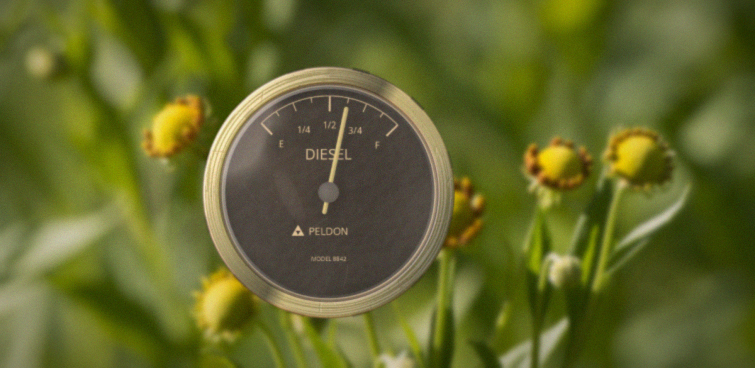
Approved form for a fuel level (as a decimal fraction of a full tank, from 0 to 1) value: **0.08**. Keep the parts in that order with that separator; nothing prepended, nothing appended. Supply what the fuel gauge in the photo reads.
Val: **0.625**
